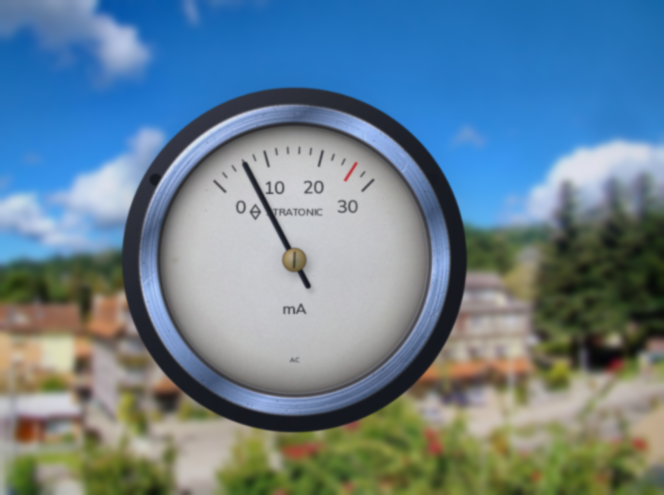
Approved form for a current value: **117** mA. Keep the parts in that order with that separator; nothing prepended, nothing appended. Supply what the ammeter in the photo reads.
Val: **6** mA
